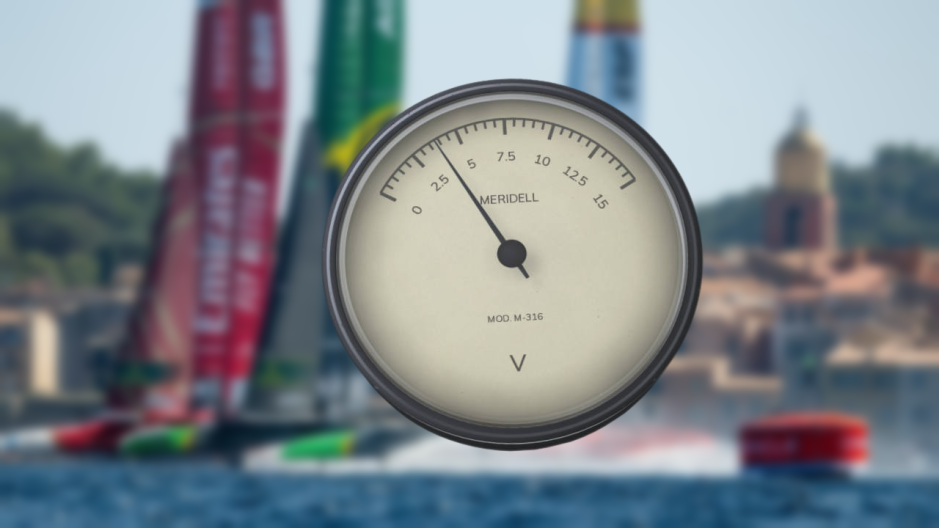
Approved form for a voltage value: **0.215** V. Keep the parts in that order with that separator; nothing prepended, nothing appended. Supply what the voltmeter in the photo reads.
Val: **3.75** V
